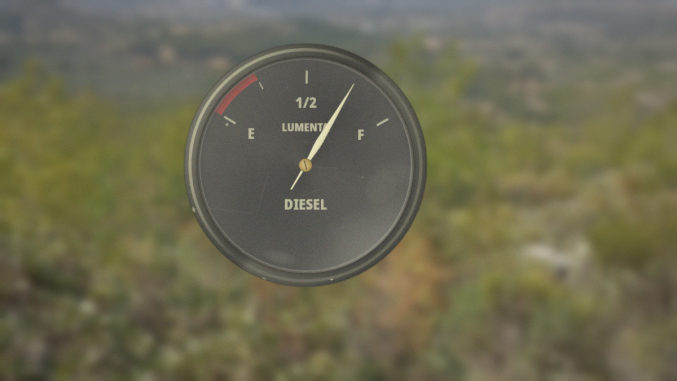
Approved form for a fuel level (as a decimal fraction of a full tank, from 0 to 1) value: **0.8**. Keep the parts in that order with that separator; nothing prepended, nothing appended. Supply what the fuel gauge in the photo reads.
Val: **0.75**
